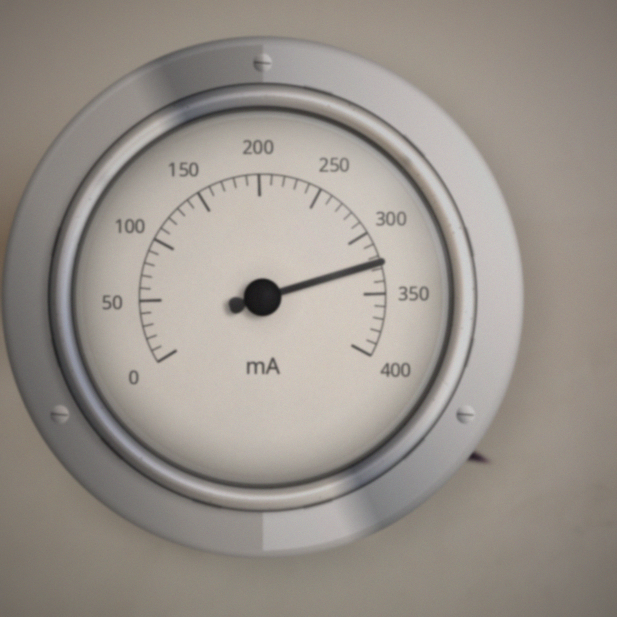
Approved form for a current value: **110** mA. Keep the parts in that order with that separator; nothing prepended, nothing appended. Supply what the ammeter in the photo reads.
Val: **325** mA
